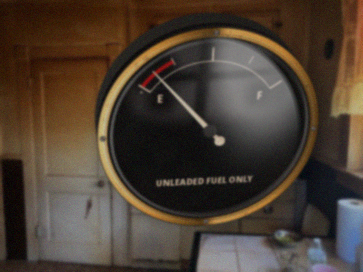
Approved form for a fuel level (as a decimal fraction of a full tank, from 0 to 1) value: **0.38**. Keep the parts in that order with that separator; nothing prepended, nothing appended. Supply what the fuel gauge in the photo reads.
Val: **0.125**
